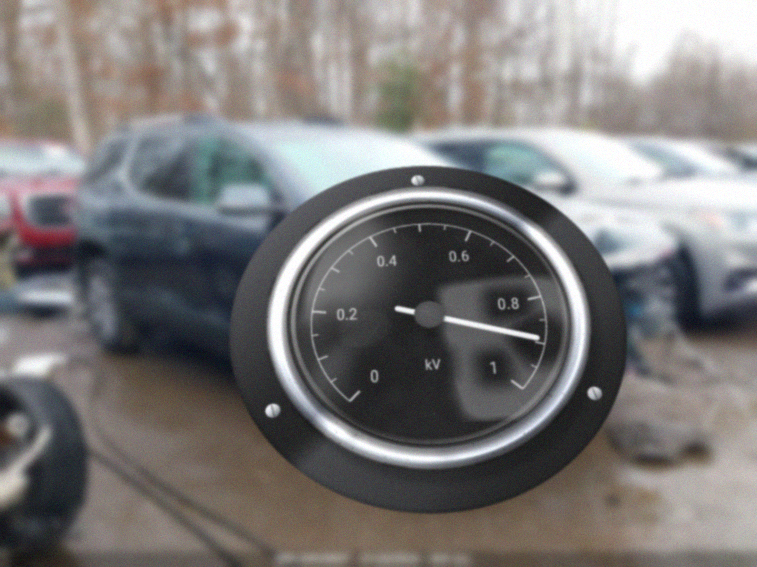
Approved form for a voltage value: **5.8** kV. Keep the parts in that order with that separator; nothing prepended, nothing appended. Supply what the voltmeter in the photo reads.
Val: **0.9** kV
